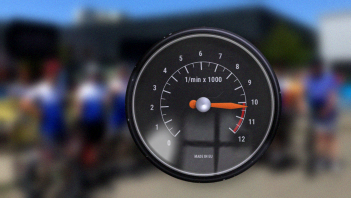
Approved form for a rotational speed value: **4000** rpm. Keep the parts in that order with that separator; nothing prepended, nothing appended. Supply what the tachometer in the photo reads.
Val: **10250** rpm
